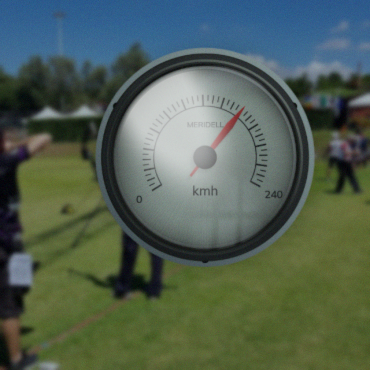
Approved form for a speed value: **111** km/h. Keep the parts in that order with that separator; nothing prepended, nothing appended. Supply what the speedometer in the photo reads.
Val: **160** km/h
